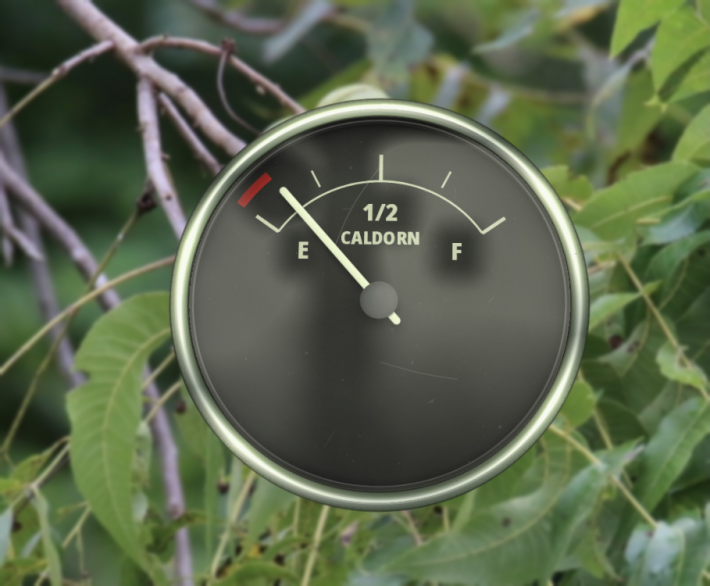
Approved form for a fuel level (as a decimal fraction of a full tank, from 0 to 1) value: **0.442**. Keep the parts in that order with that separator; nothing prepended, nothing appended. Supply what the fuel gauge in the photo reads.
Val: **0.125**
